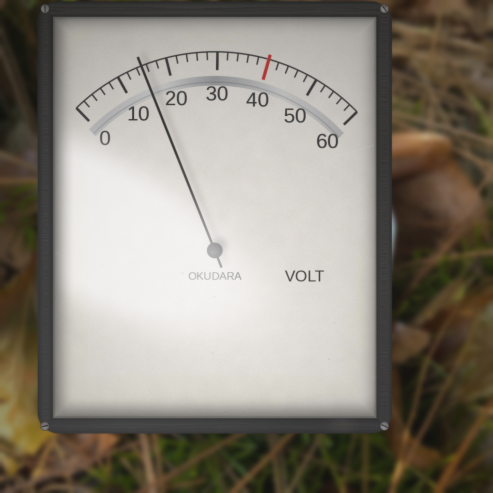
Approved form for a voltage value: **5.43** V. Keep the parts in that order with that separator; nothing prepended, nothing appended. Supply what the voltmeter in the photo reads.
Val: **15** V
